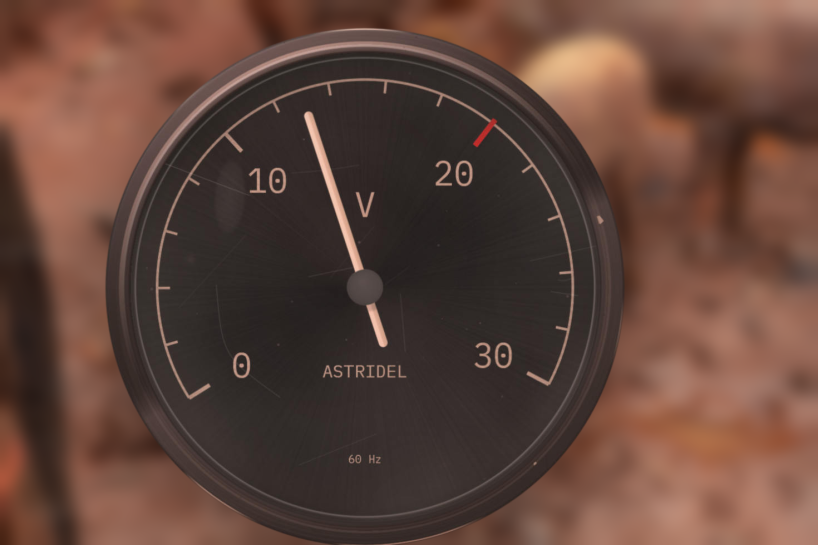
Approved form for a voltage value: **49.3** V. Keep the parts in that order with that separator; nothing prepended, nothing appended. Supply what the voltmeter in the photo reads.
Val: **13** V
